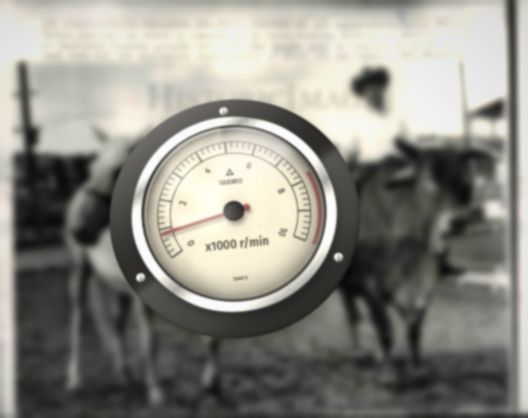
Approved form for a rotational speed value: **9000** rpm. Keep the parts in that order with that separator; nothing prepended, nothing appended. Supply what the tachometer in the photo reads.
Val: **800** rpm
